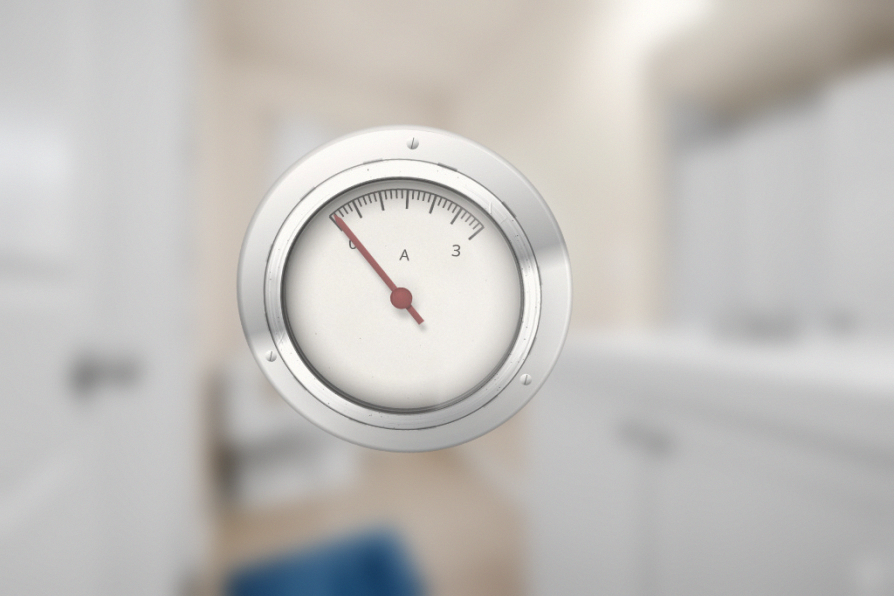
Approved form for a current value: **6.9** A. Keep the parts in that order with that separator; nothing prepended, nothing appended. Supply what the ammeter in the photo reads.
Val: **0.1** A
